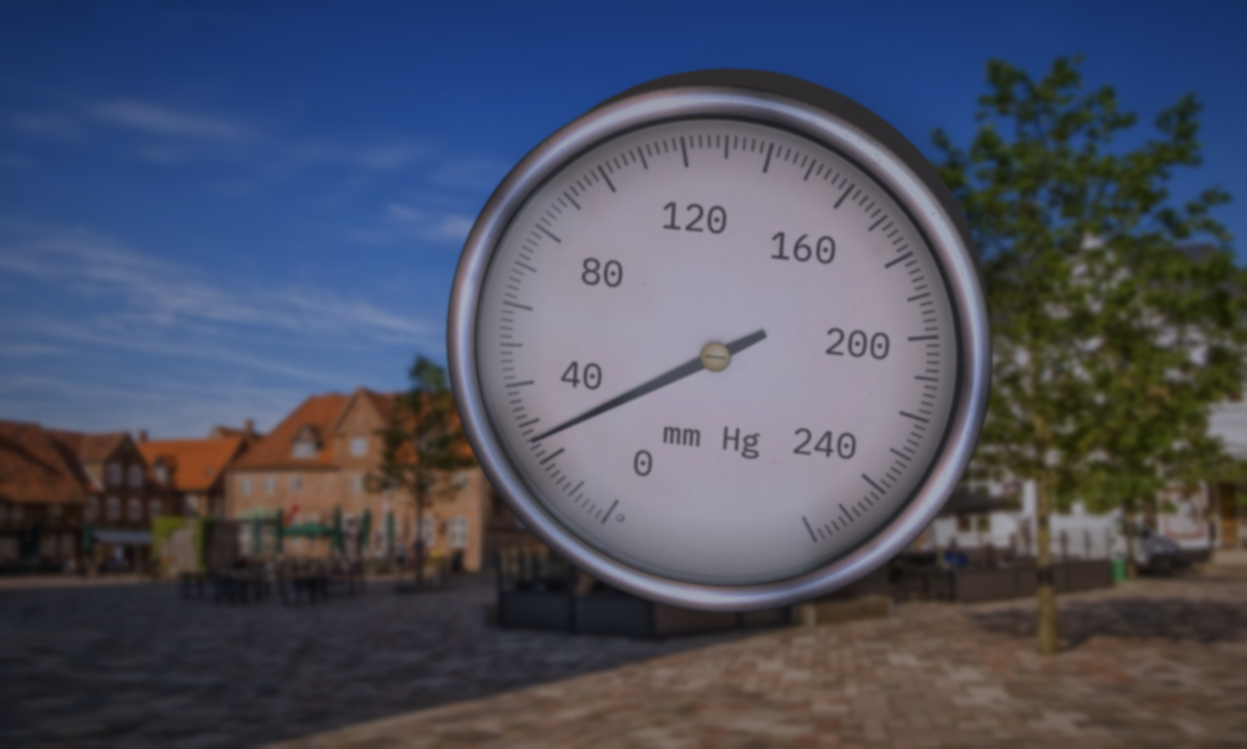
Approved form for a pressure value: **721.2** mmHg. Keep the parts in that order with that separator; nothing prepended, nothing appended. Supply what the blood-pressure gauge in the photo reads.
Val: **26** mmHg
